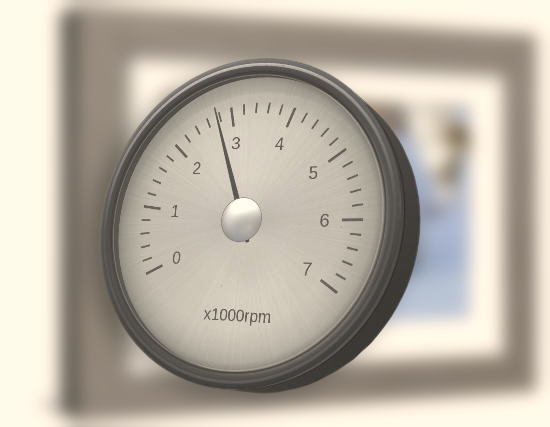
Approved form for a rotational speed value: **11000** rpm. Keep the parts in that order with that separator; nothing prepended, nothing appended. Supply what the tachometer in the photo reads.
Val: **2800** rpm
